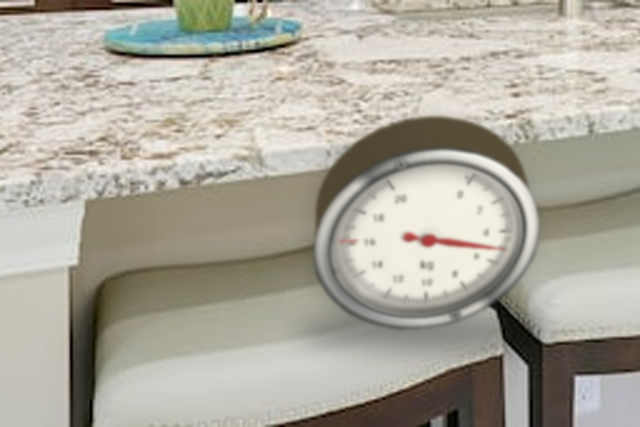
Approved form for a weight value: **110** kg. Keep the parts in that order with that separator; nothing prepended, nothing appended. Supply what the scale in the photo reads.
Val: **5** kg
